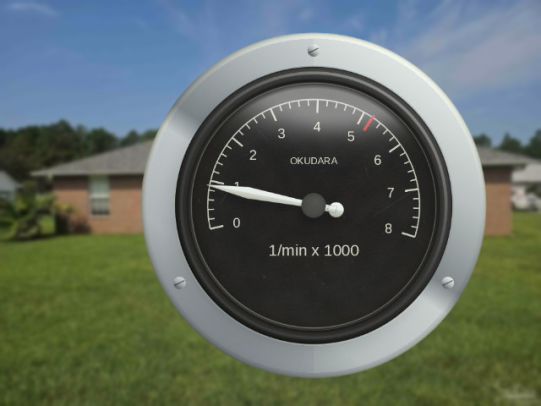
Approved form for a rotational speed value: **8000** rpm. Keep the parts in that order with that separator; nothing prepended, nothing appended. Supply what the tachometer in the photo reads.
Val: **900** rpm
